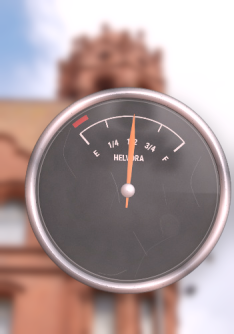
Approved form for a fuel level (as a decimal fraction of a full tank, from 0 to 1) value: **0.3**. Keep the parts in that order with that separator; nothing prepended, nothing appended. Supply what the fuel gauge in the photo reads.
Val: **0.5**
